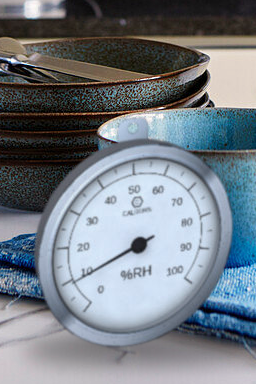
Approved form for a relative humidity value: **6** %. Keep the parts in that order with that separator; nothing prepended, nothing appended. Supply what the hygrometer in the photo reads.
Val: **10** %
